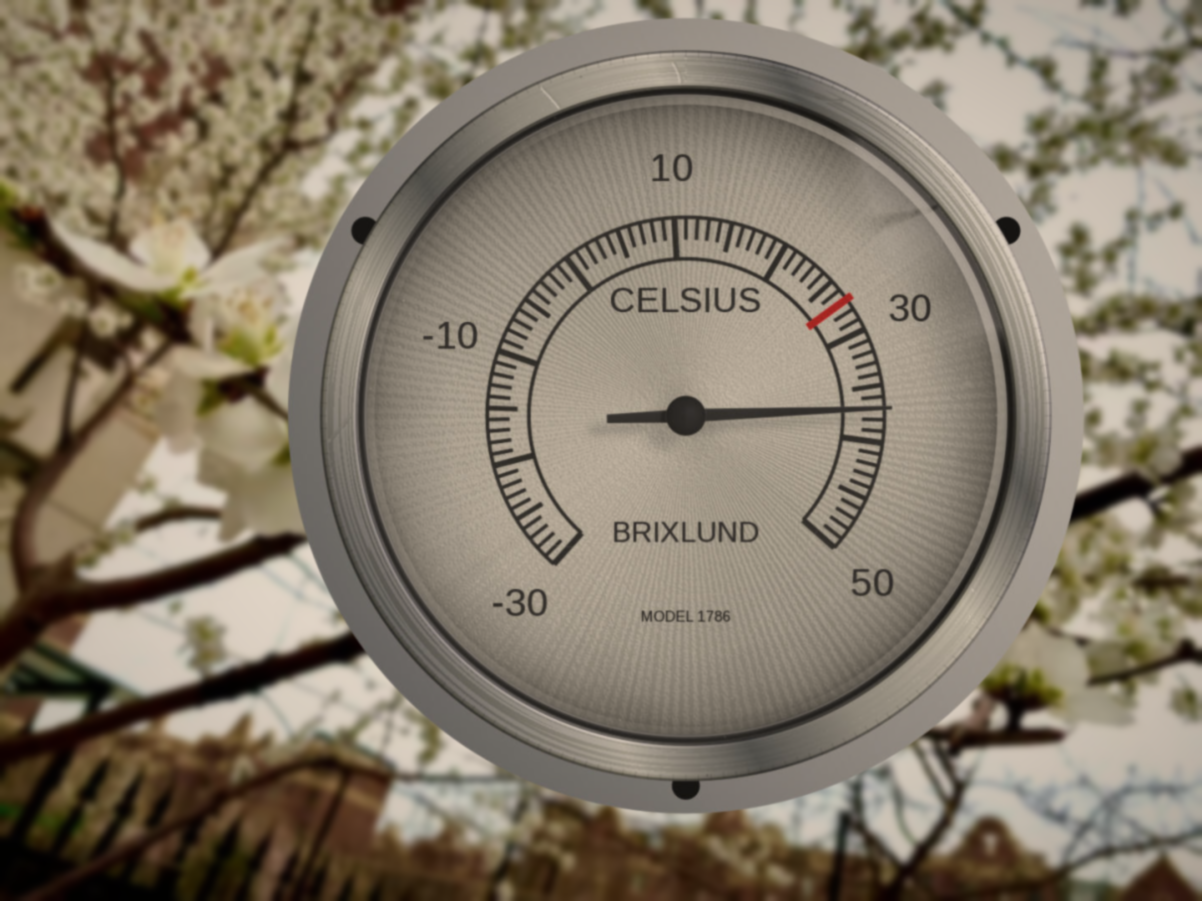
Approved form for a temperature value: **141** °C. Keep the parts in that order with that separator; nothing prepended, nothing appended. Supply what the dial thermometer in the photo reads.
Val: **37** °C
